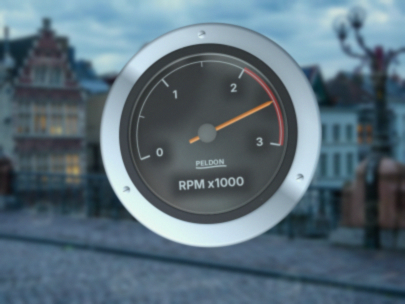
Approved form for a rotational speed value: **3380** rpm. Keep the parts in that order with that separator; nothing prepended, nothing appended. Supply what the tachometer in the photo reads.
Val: **2500** rpm
